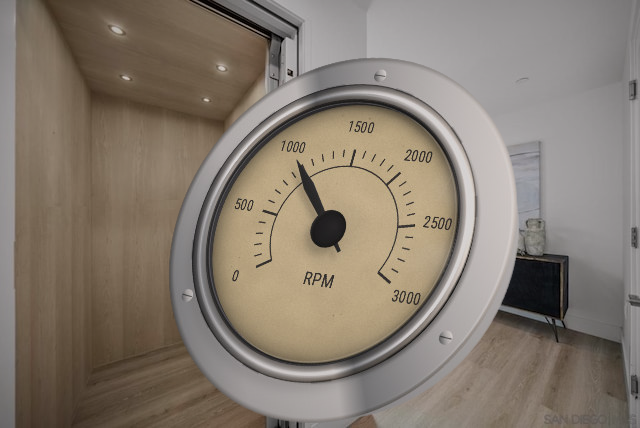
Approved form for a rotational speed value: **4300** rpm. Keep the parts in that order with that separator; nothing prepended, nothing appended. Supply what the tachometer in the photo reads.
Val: **1000** rpm
